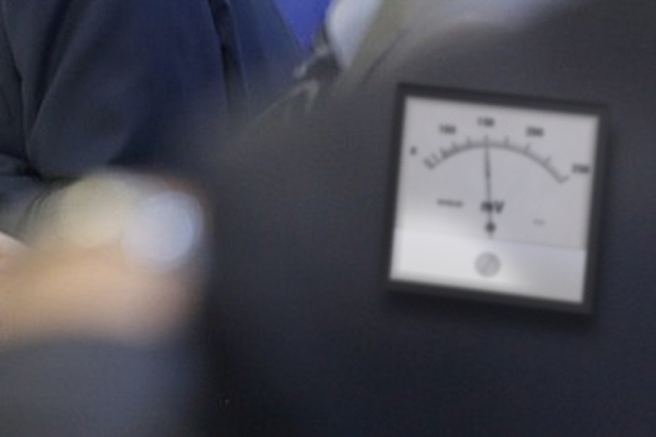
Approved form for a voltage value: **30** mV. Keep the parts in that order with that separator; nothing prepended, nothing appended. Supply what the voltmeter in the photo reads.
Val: **150** mV
